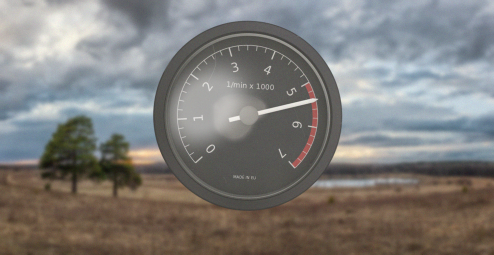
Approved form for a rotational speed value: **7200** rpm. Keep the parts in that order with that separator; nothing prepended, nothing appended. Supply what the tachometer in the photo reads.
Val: **5400** rpm
